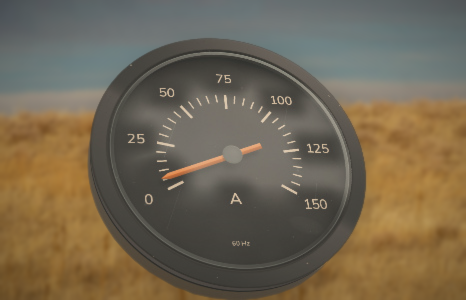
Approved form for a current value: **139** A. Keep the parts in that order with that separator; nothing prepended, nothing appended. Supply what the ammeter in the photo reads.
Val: **5** A
